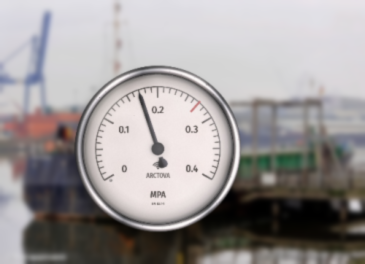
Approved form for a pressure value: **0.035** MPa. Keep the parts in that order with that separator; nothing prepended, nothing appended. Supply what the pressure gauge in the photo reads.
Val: **0.17** MPa
